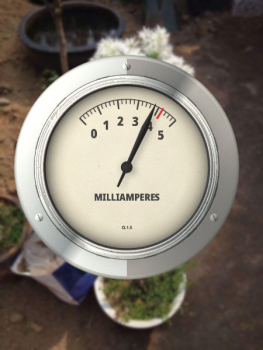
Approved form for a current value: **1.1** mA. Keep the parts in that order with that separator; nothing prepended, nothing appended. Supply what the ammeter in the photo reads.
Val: **3.8** mA
